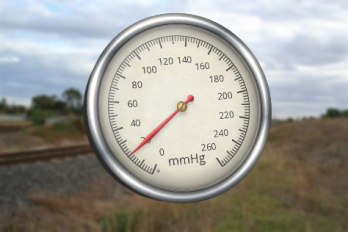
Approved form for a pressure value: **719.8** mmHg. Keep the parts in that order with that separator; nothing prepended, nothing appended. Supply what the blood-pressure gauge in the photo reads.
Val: **20** mmHg
